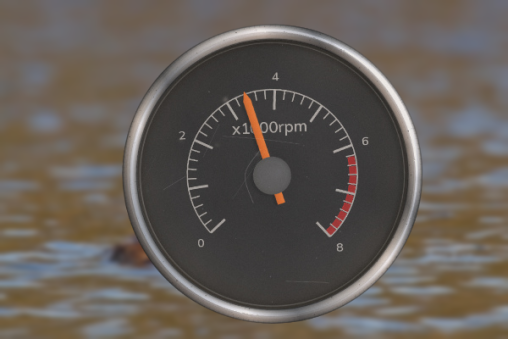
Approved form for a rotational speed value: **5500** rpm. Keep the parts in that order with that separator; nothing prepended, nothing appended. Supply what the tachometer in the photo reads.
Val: **3400** rpm
